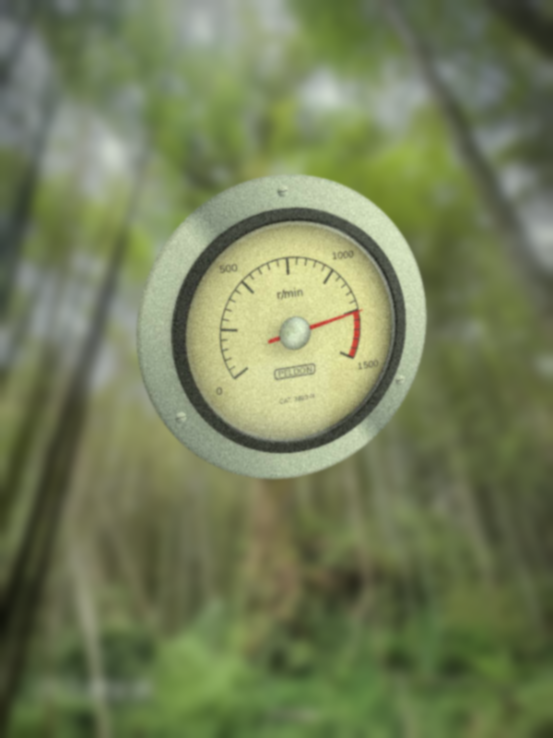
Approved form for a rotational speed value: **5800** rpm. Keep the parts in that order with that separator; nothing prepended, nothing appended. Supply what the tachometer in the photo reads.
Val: **1250** rpm
